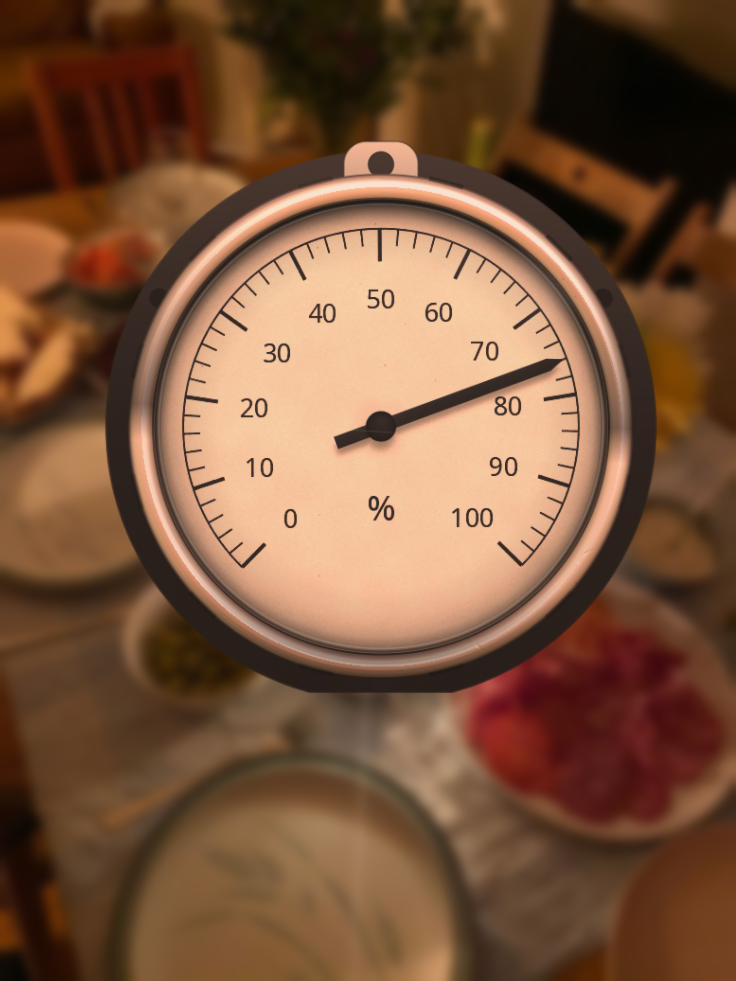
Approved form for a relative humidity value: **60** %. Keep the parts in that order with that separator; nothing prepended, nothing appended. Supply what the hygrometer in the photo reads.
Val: **76** %
